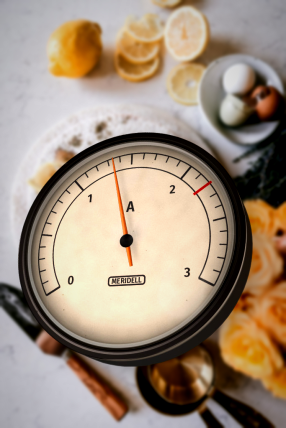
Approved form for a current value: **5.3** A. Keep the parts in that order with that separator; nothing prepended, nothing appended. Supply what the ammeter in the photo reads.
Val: **1.35** A
